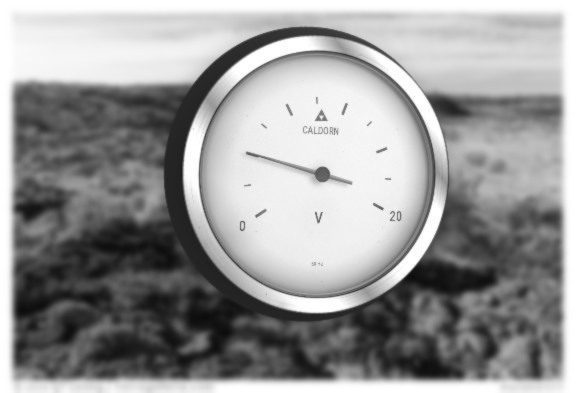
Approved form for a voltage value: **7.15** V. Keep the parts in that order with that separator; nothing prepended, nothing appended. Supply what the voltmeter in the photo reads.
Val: **4** V
